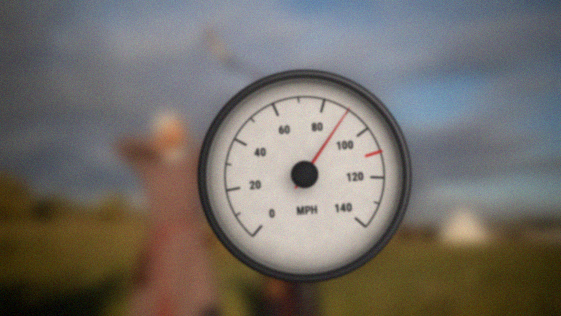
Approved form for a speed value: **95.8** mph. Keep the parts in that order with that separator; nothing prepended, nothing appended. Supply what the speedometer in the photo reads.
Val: **90** mph
